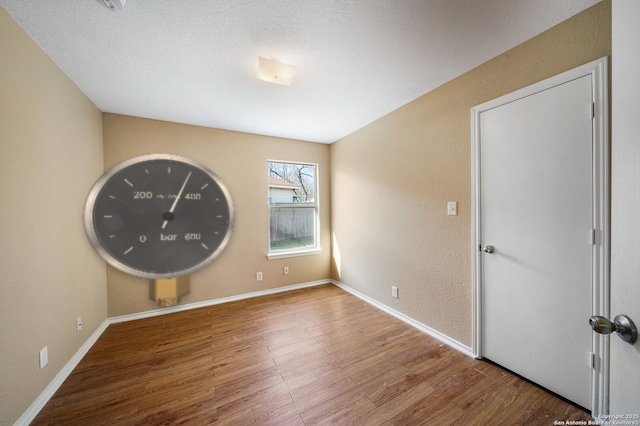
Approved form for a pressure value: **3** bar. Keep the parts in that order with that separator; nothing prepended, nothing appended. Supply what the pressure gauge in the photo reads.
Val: **350** bar
